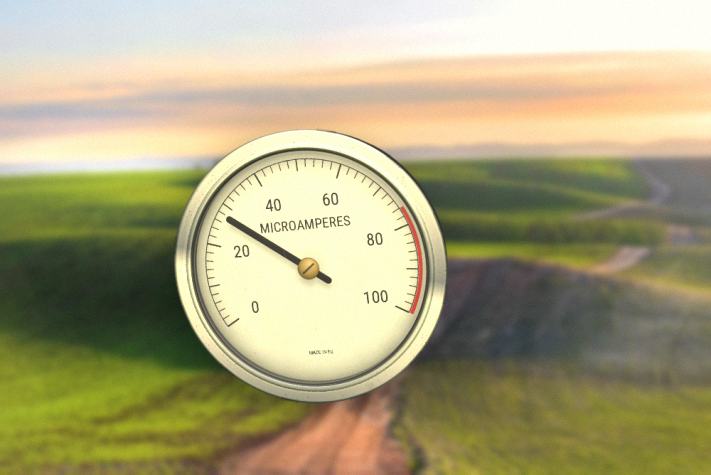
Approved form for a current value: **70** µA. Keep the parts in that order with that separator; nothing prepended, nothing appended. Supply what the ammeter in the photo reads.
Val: **28** µA
